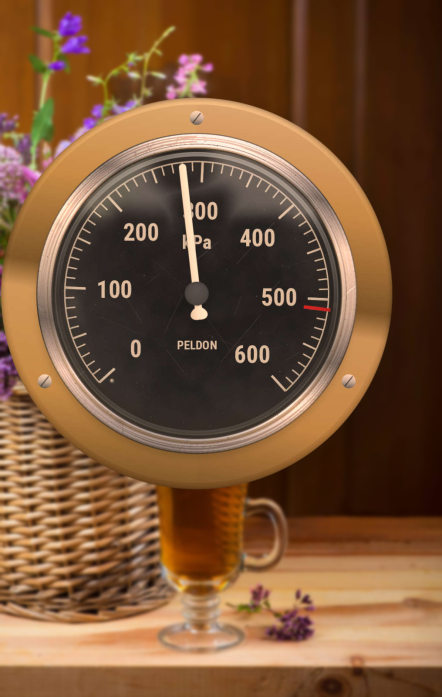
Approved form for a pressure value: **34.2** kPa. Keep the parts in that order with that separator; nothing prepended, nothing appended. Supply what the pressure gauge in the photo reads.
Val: **280** kPa
